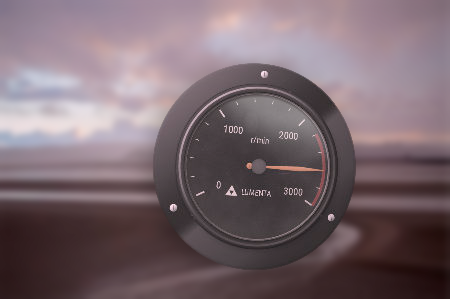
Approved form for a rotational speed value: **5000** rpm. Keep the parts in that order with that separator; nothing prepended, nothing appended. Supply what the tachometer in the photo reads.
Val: **2600** rpm
